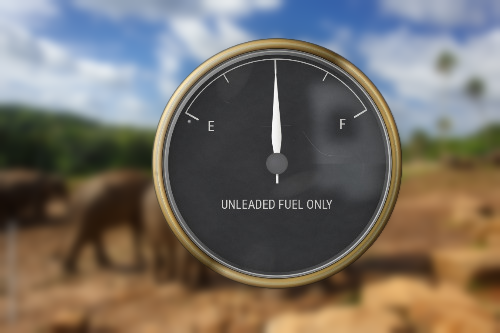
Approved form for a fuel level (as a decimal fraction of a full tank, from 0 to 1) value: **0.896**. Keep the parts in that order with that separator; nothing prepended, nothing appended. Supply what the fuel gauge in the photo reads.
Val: **0.5**
